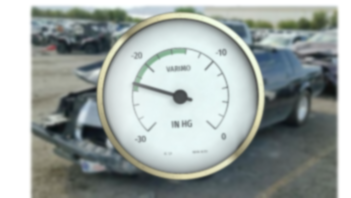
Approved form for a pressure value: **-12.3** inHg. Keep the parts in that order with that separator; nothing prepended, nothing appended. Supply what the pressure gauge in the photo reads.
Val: **-23** inHg
